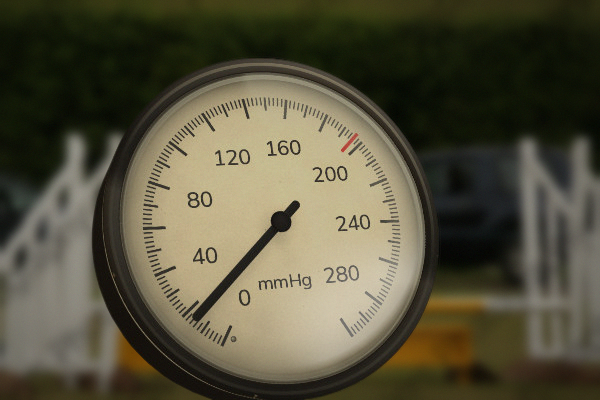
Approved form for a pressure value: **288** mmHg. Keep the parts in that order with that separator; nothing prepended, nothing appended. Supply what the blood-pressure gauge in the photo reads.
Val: **16** mmHg
